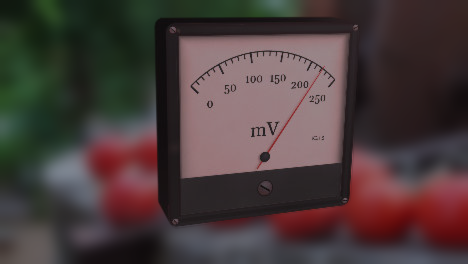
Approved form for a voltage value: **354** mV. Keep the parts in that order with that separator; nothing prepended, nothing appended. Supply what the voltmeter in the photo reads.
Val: **220** mV
